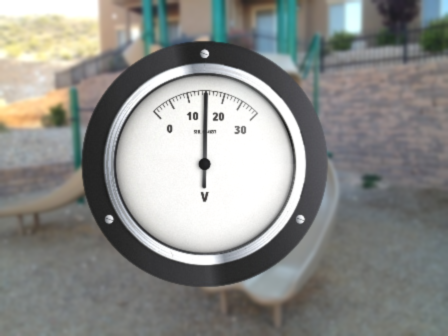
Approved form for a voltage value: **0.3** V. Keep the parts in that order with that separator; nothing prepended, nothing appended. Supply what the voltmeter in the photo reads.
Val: **15** V
